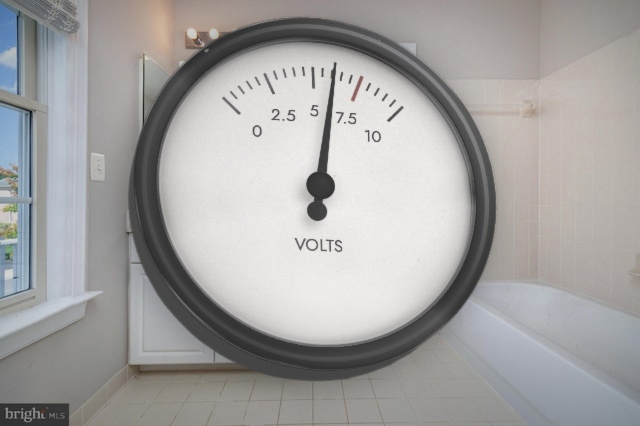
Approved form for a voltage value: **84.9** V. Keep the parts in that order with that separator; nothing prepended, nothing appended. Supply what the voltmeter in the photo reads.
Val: **6** V
